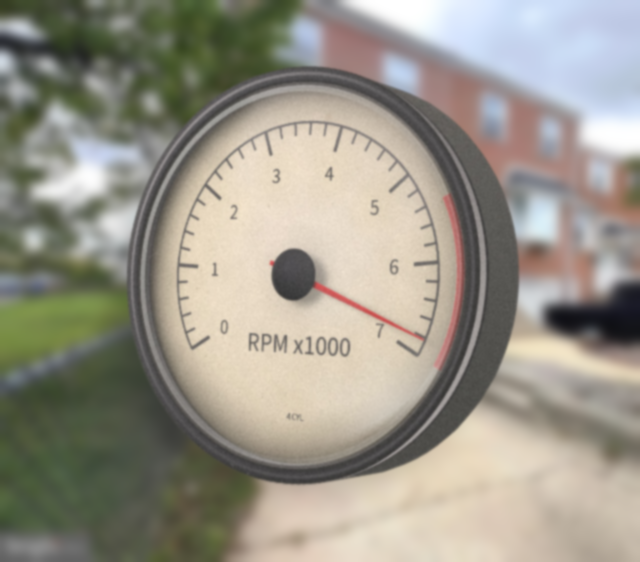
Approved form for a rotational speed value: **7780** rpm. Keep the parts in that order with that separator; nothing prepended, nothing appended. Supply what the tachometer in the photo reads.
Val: **6800** rpm
